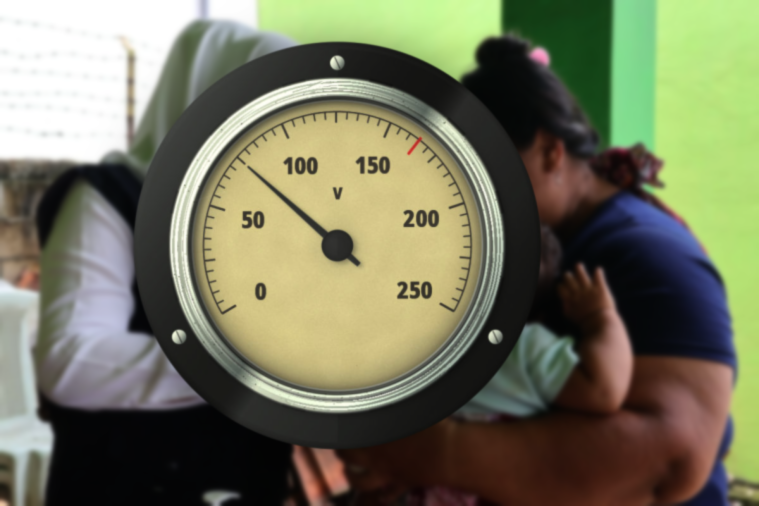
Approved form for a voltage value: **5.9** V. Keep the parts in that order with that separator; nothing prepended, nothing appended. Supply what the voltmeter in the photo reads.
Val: **75** V
